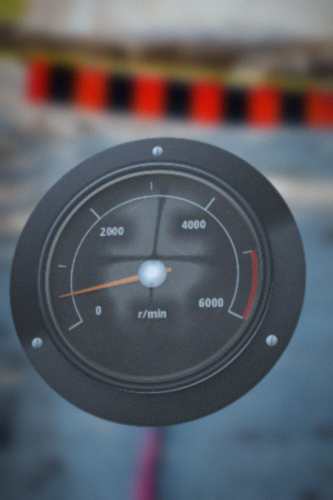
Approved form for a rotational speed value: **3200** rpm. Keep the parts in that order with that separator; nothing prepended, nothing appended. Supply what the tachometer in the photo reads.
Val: **500** rpm
